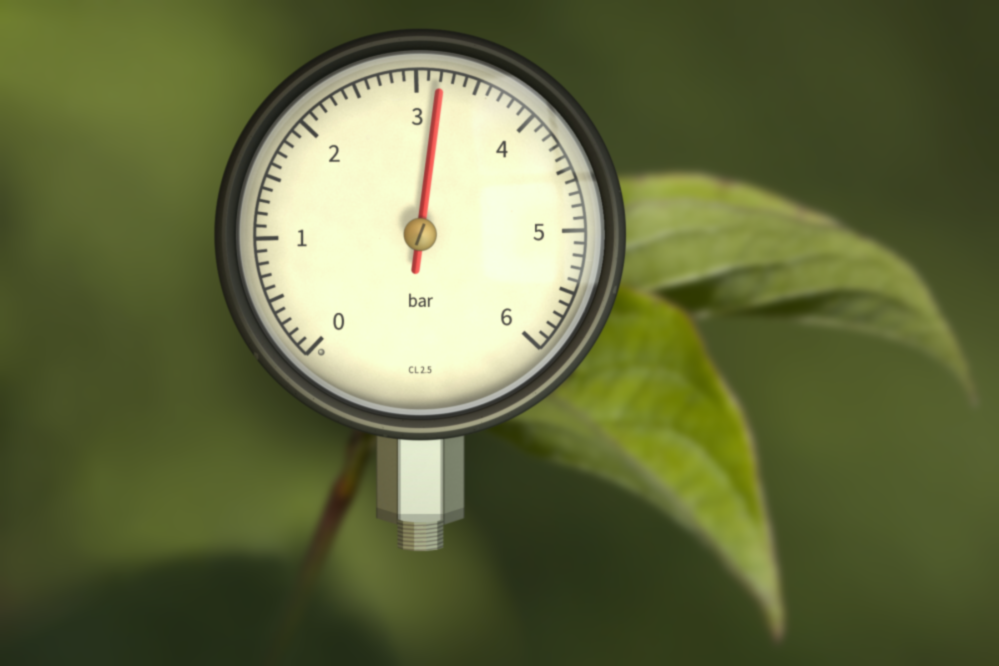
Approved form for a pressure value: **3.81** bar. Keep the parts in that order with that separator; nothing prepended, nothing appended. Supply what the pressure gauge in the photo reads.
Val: **3.2** bar
